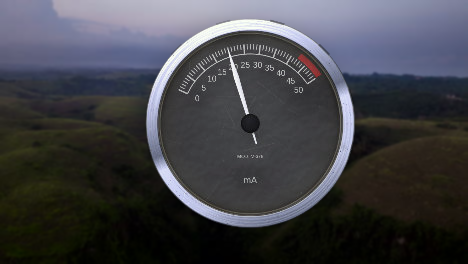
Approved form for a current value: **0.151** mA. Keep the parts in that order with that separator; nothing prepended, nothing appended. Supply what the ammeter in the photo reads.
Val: **20** mA
